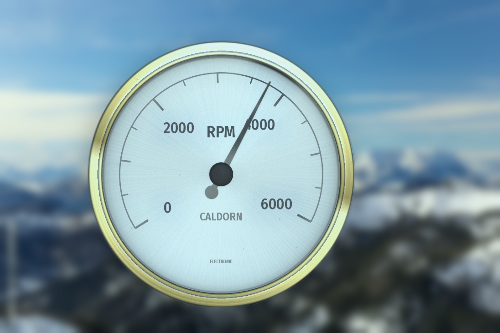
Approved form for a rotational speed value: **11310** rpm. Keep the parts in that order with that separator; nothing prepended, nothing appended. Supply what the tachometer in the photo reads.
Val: **3750** rpm
